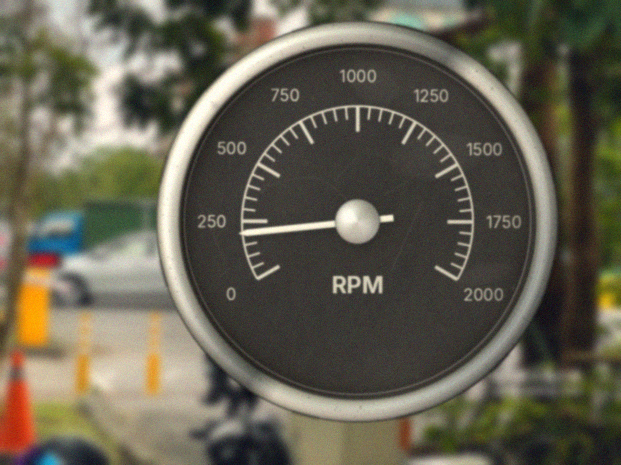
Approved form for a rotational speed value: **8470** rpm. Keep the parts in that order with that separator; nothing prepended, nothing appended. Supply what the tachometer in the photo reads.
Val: **200** rpm
